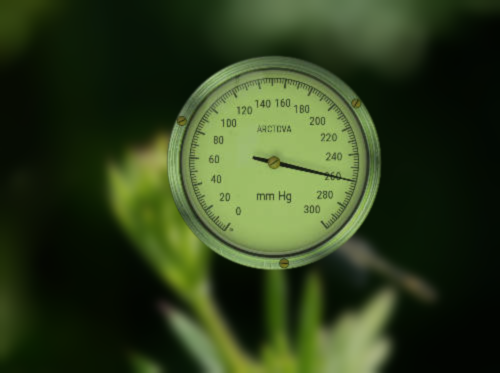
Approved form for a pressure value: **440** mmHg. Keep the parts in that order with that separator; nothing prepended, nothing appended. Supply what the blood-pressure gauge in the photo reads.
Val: **260** mmHg
